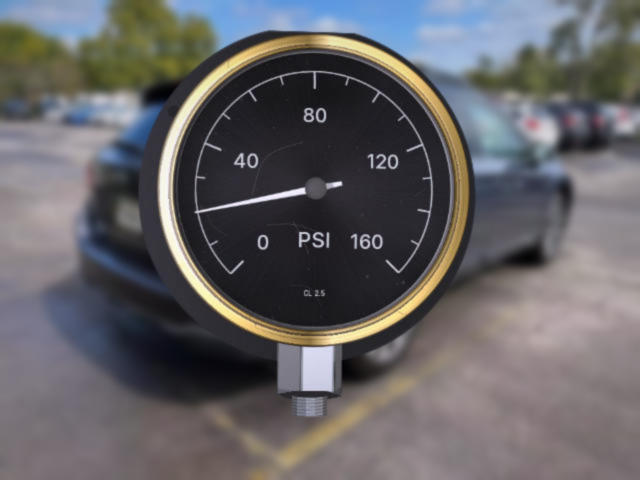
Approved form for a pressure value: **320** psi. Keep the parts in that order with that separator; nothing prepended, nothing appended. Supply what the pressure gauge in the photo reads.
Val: **20** psi
